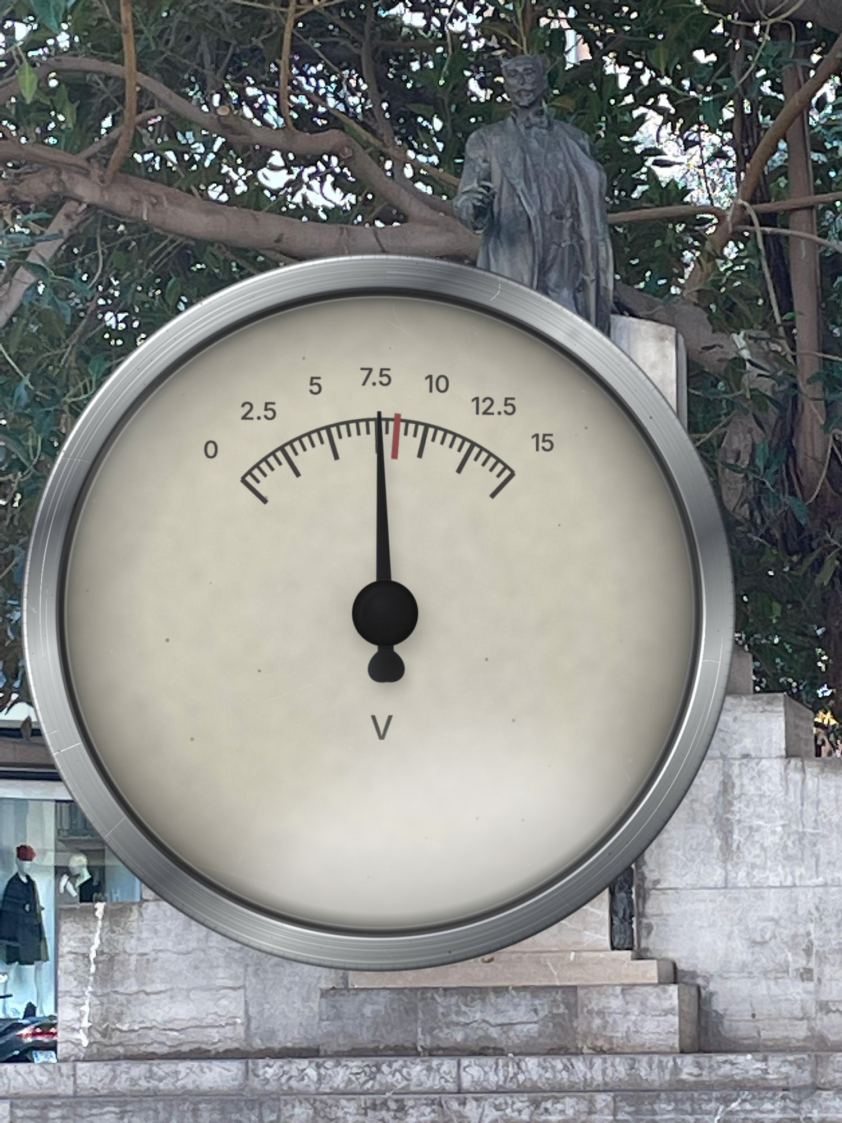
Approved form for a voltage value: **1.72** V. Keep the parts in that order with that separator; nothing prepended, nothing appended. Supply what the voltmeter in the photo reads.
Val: **7.5** V
